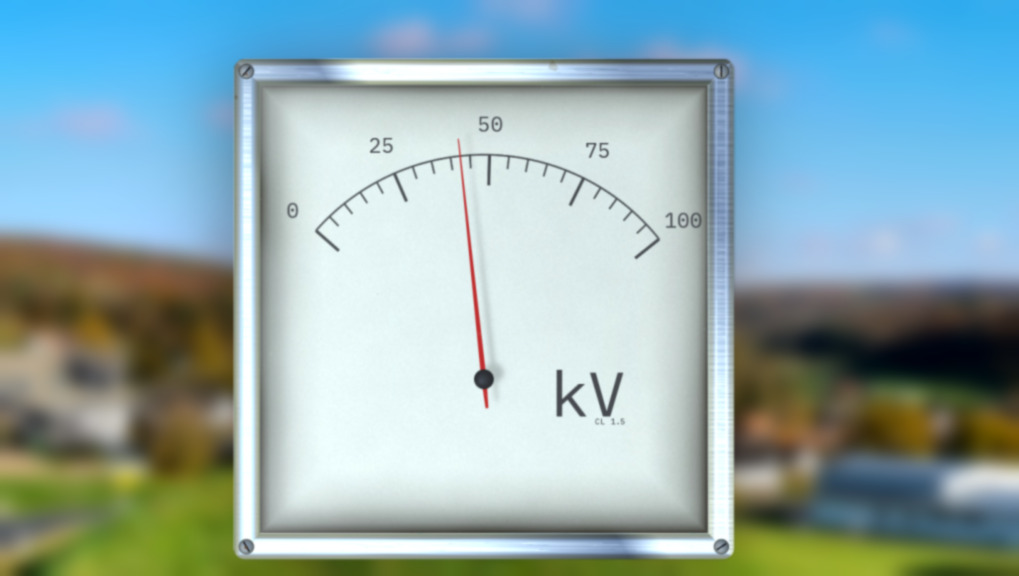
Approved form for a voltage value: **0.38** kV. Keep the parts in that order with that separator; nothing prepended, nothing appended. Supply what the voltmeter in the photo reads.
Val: **42.5** kV
